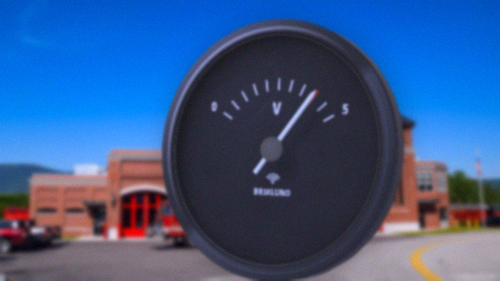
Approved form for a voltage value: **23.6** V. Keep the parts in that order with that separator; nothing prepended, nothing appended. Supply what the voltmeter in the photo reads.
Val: **4** V
